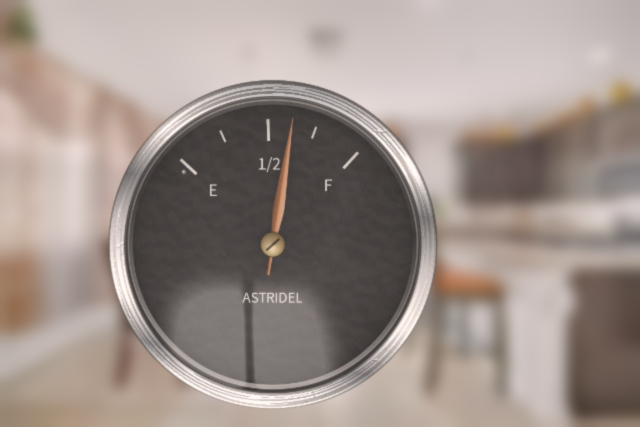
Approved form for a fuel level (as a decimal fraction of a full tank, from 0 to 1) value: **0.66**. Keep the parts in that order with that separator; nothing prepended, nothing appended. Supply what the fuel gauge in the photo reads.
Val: **0.625**
